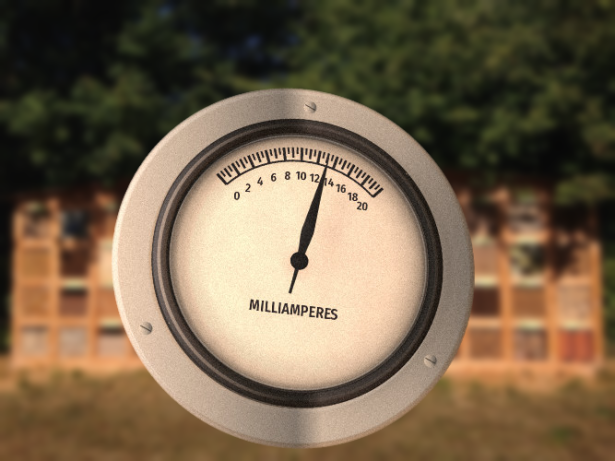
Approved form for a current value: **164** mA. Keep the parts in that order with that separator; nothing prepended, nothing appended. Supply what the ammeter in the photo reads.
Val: **13** mA
